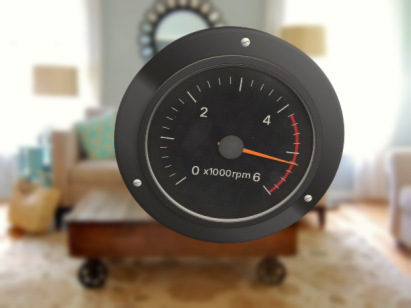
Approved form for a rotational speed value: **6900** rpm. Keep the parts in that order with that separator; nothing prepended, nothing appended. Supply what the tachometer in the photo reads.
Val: **5200** rpm
